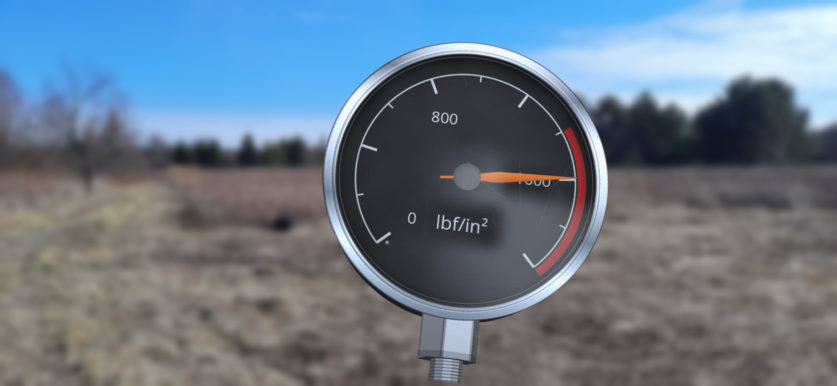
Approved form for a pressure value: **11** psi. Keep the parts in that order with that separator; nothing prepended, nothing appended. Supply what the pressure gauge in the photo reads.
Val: **1600** psi
